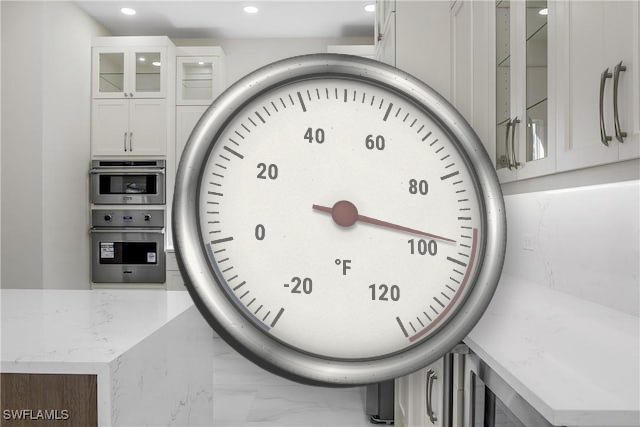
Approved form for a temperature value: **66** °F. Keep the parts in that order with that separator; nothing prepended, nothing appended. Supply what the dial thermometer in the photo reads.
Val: **96** °F
